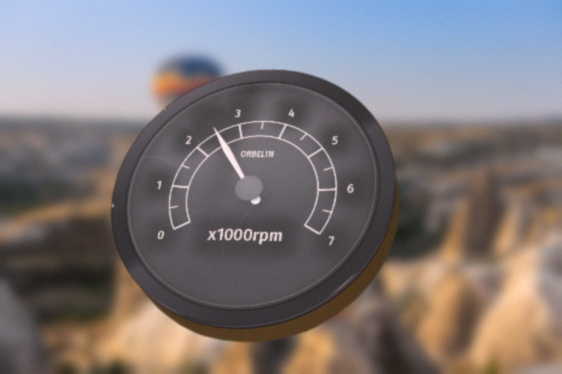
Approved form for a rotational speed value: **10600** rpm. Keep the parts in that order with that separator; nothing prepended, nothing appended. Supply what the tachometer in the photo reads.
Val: **2500** rpm
